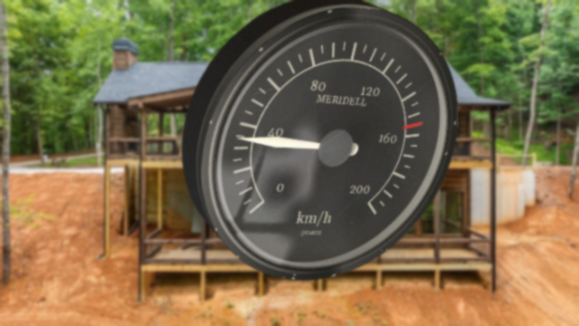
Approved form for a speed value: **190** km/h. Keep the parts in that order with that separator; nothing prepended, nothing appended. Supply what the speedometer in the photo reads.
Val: **35** km/h
